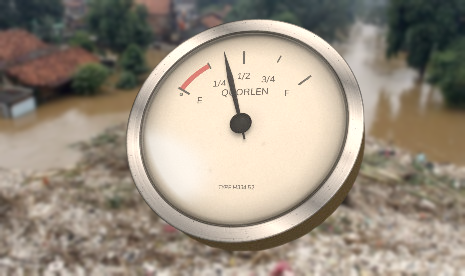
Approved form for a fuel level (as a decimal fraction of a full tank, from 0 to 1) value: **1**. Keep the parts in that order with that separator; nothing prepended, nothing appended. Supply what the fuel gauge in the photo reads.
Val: **0.375**
